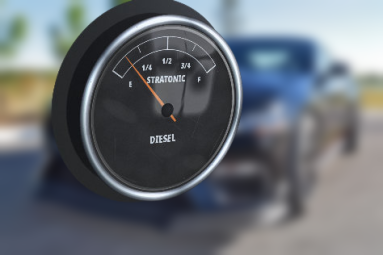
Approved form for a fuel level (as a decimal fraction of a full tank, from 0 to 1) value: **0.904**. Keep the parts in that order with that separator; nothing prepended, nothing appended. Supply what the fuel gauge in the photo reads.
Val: **0.125**
